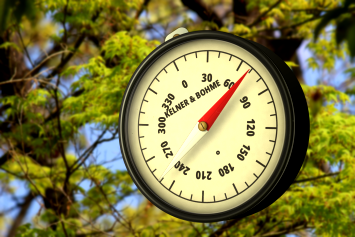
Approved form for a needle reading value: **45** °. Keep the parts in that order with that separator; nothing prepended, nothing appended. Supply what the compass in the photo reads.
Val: **70** °
